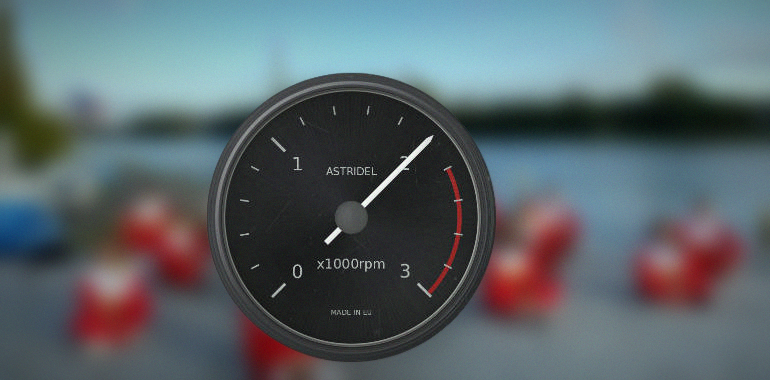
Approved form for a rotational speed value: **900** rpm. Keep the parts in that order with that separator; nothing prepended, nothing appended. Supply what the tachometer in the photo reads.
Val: **2000** rpm
